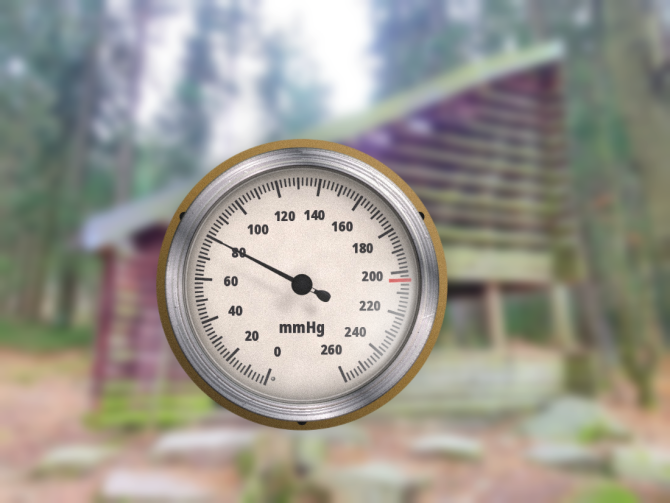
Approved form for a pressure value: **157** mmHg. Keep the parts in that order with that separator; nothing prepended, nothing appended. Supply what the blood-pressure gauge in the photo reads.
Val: **80** mmHg
